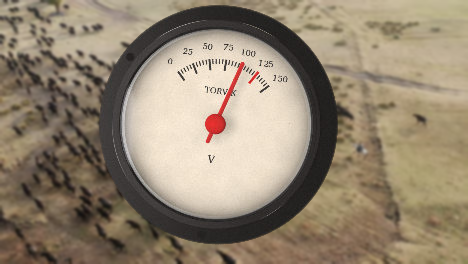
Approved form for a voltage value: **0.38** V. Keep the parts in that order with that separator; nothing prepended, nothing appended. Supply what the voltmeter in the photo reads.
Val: **100** V
